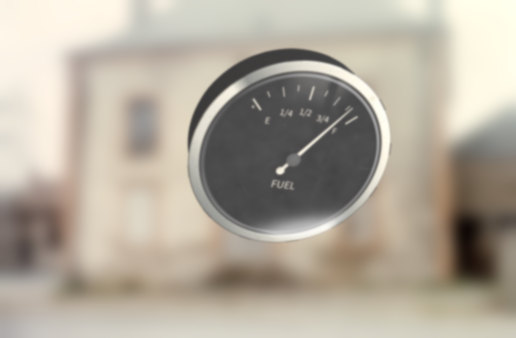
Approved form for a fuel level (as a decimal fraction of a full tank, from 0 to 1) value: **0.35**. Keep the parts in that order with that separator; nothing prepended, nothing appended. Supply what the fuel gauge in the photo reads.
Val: **0.875**
